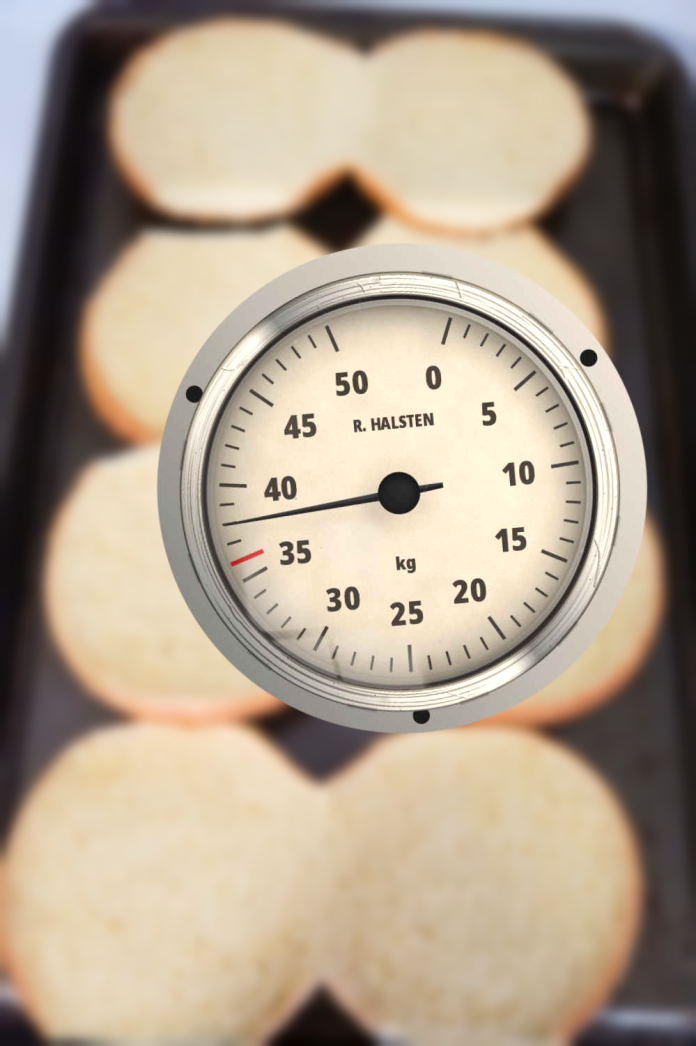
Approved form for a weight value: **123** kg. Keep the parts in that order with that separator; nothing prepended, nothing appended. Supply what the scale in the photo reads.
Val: **38** kg
